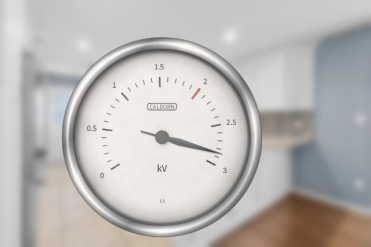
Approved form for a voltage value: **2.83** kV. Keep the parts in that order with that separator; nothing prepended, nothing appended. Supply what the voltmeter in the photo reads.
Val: **2.85** kV
